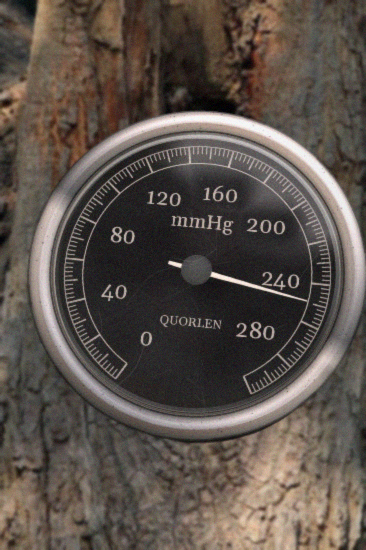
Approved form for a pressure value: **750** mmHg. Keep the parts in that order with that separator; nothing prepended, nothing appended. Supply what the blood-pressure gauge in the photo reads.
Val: **250** mmHg
